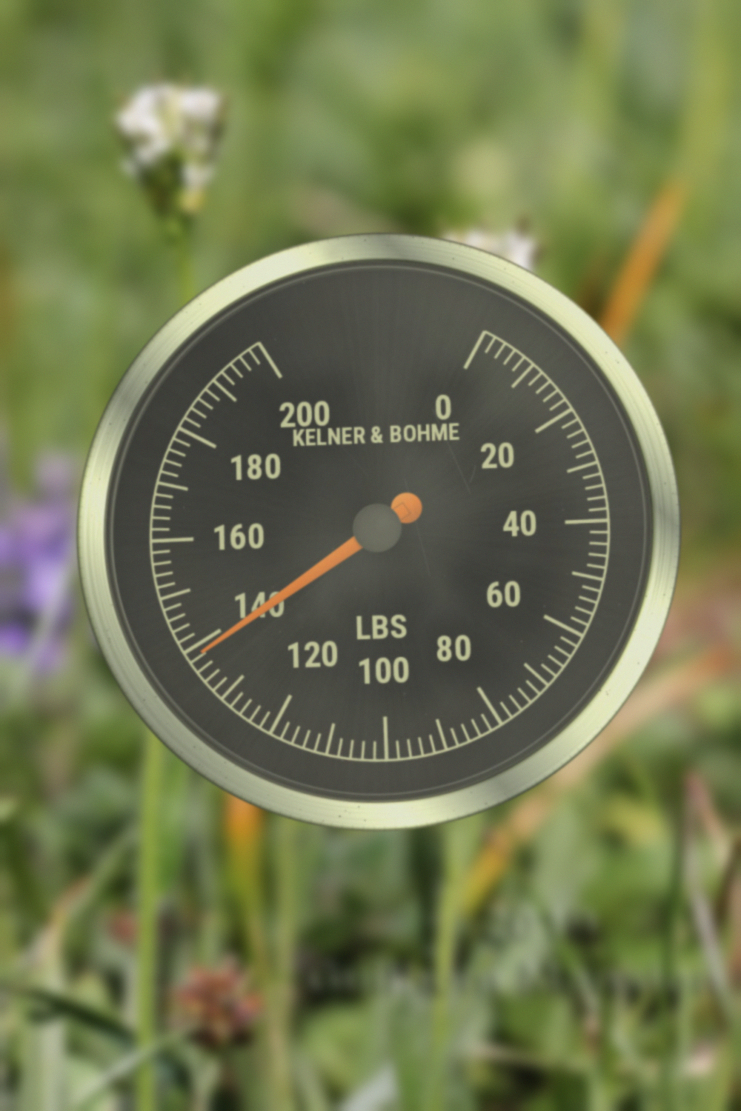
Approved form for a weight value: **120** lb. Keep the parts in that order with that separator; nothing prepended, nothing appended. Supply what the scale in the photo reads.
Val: **138** lb
